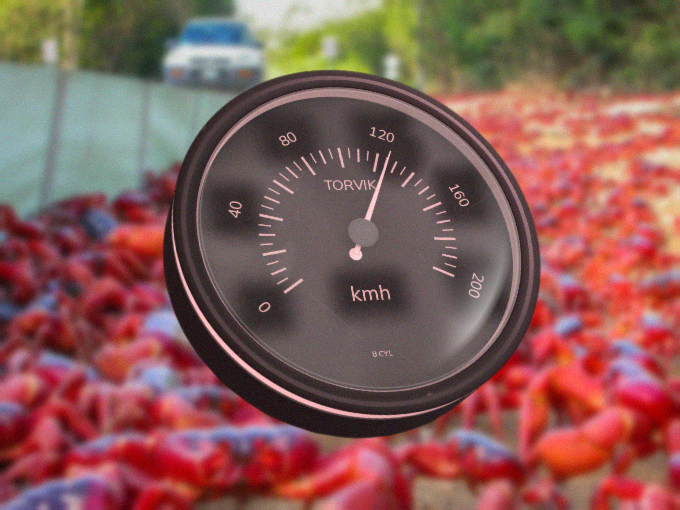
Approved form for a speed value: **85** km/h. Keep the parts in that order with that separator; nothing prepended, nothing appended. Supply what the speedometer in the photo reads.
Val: **125** km/h
